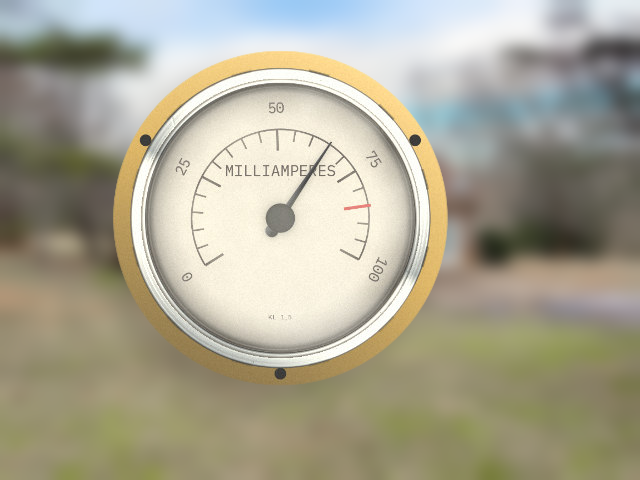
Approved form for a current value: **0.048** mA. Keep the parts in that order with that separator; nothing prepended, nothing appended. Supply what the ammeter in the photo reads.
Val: **65** mA
